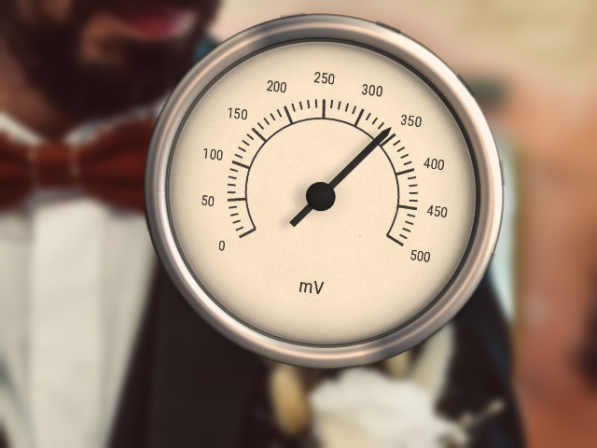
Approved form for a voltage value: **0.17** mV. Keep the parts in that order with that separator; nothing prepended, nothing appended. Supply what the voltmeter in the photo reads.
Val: **340** mV
